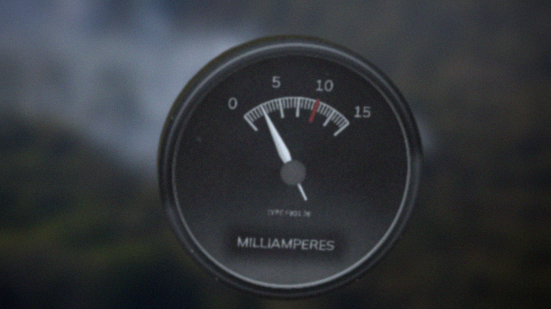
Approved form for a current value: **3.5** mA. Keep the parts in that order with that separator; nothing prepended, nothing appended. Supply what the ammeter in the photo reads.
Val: **2.5** mA
